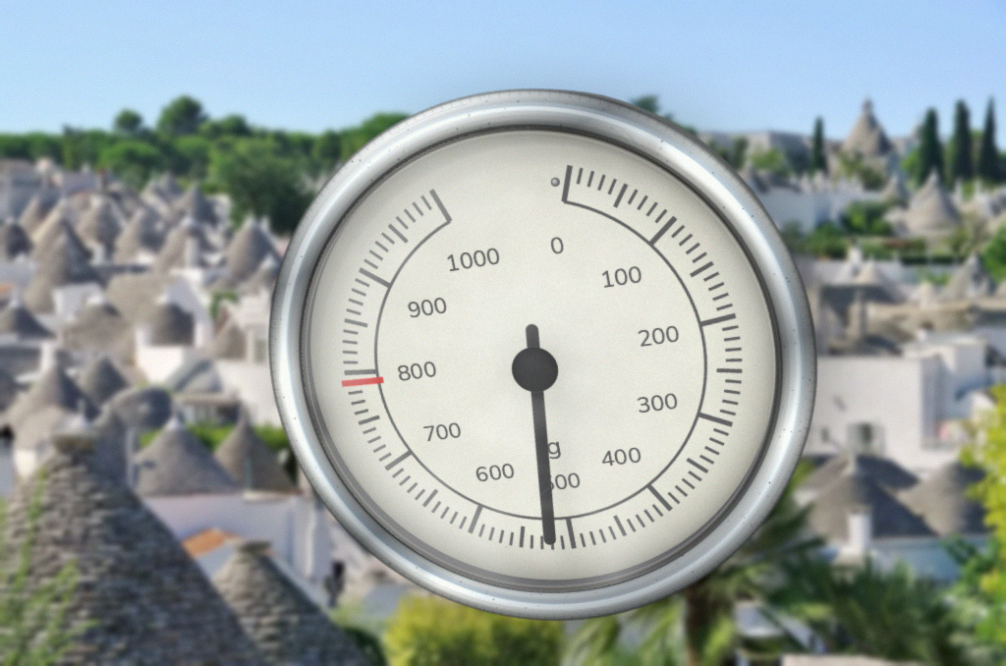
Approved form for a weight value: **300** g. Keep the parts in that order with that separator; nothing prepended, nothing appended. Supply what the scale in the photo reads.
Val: **520** g
